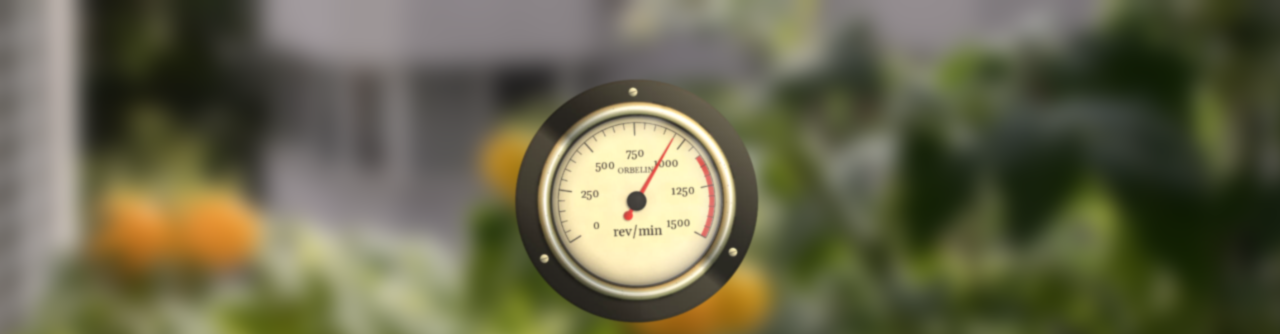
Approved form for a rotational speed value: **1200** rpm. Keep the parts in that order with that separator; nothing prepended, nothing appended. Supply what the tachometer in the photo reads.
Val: **950** rpm
